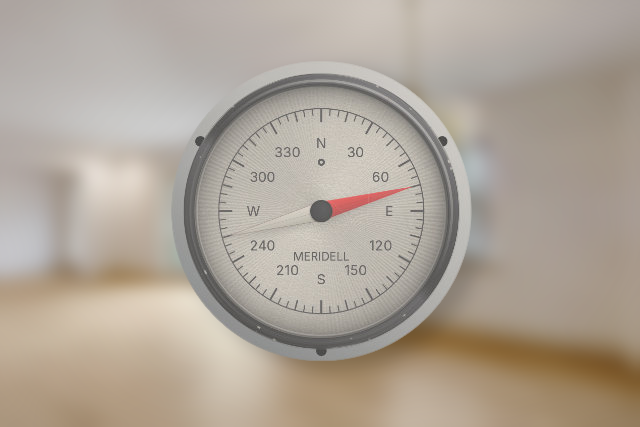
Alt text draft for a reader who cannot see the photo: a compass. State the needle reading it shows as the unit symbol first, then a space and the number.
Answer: ° 75
